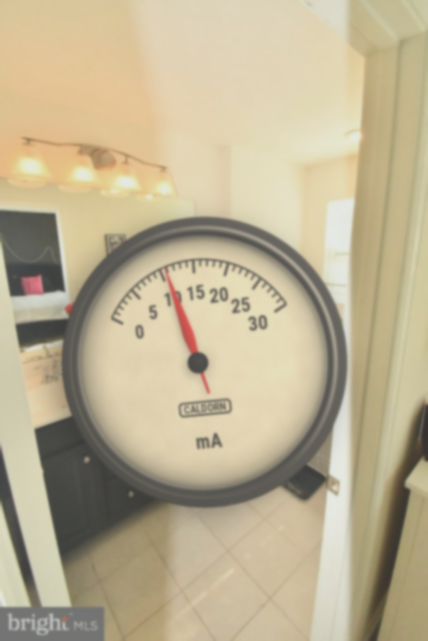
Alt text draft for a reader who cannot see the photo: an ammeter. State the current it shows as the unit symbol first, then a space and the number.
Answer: mA 11
